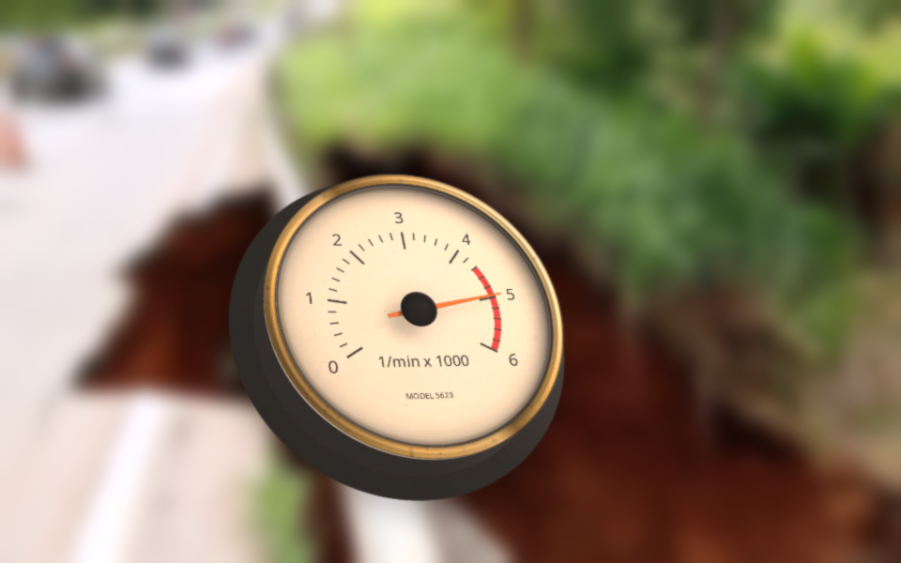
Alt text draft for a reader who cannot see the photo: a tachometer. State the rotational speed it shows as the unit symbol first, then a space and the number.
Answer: rpm 5000
